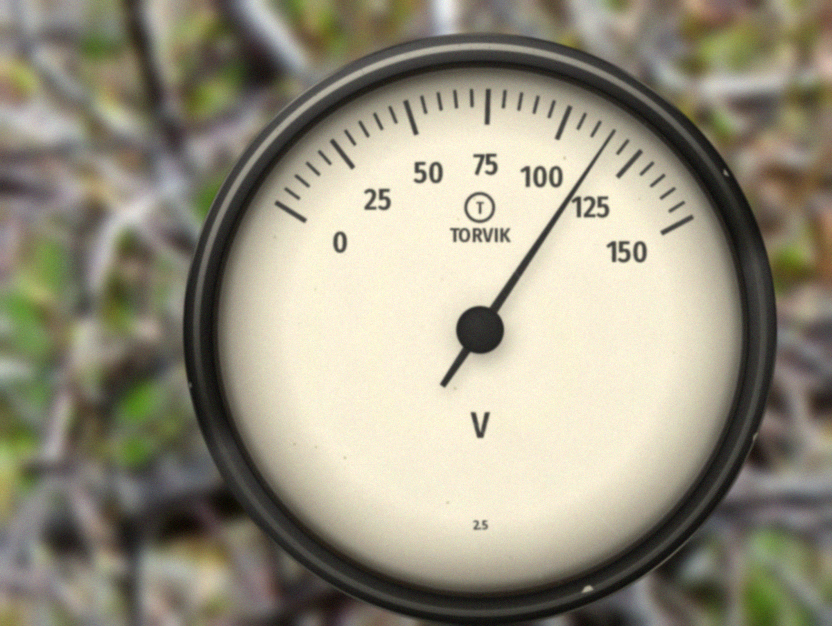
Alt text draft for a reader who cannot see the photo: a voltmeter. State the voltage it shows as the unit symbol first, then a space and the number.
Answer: V 115
